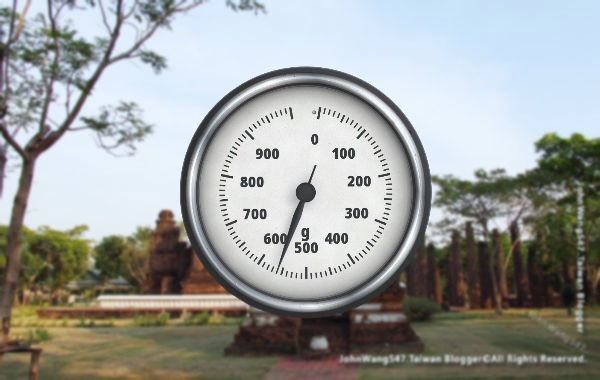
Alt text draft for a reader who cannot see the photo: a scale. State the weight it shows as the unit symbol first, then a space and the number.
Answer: g 560
